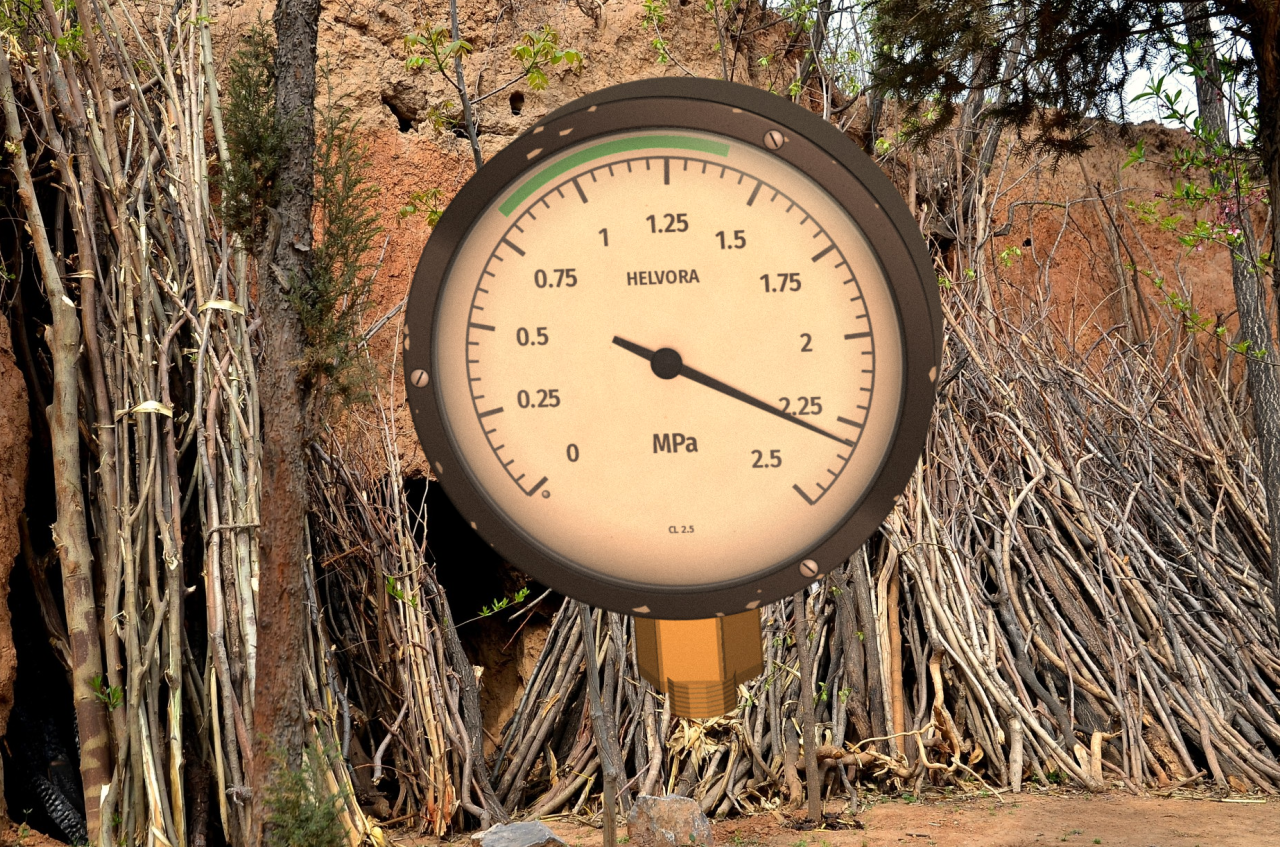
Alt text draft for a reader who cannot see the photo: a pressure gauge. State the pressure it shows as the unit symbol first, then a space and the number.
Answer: MPa 2.3
